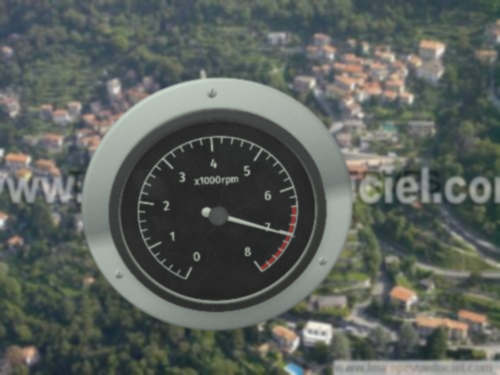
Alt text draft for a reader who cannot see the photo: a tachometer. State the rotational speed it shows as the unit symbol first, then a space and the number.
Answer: rpm 7000
